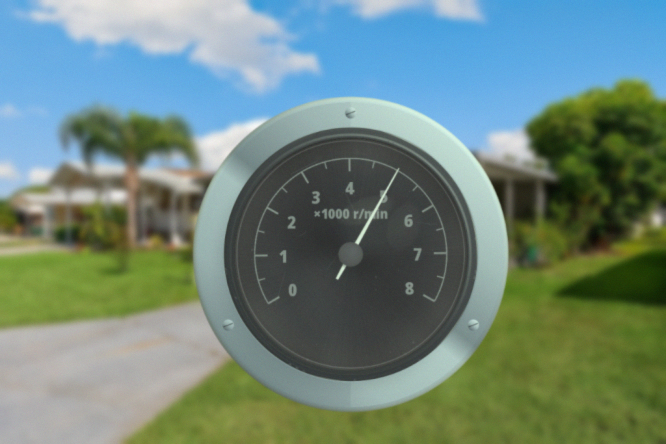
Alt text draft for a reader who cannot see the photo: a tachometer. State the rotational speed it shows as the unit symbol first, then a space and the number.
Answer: rpm 5000
